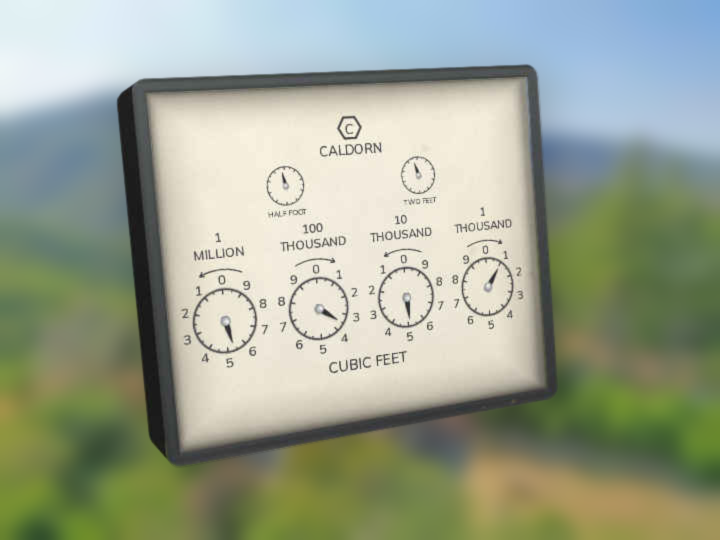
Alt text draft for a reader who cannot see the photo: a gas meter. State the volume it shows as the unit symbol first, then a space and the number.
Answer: ft³ 535100
